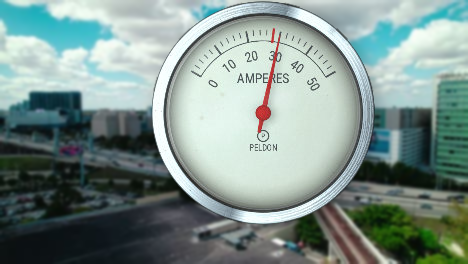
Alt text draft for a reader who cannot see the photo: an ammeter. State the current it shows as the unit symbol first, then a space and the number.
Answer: A 30
